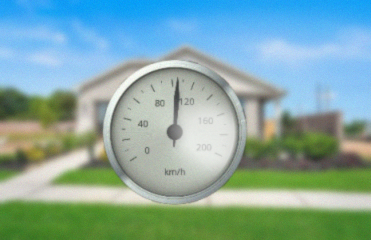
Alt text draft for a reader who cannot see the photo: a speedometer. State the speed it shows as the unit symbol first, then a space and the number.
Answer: km/h 105
